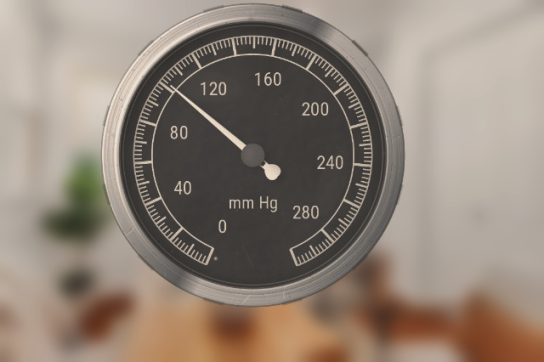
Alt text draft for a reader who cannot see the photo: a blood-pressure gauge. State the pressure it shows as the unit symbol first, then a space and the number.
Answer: mmHg 102
